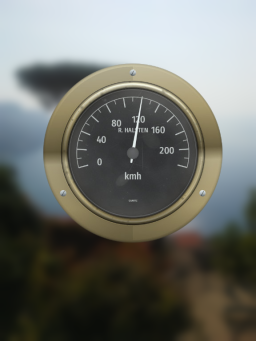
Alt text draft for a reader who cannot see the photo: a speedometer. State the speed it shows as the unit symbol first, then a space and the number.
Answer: km/h 120
